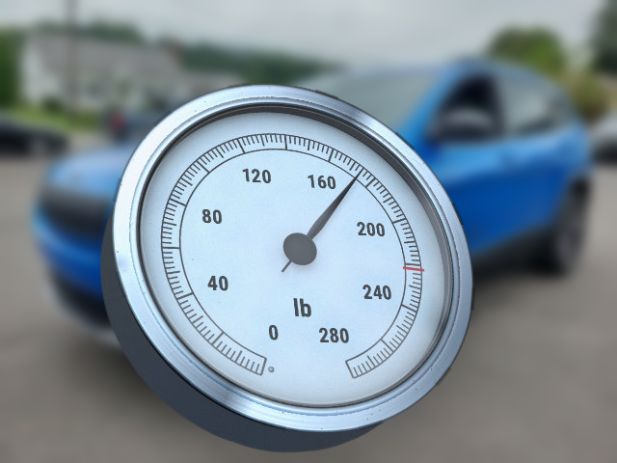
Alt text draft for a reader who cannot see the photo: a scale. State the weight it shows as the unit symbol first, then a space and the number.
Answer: lb 174
